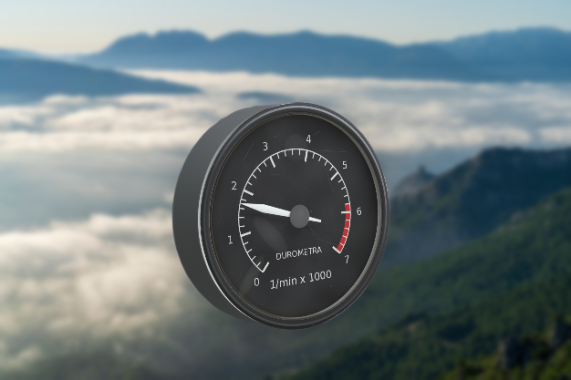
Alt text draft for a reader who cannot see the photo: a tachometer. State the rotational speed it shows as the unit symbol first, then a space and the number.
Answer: rpm 1700
